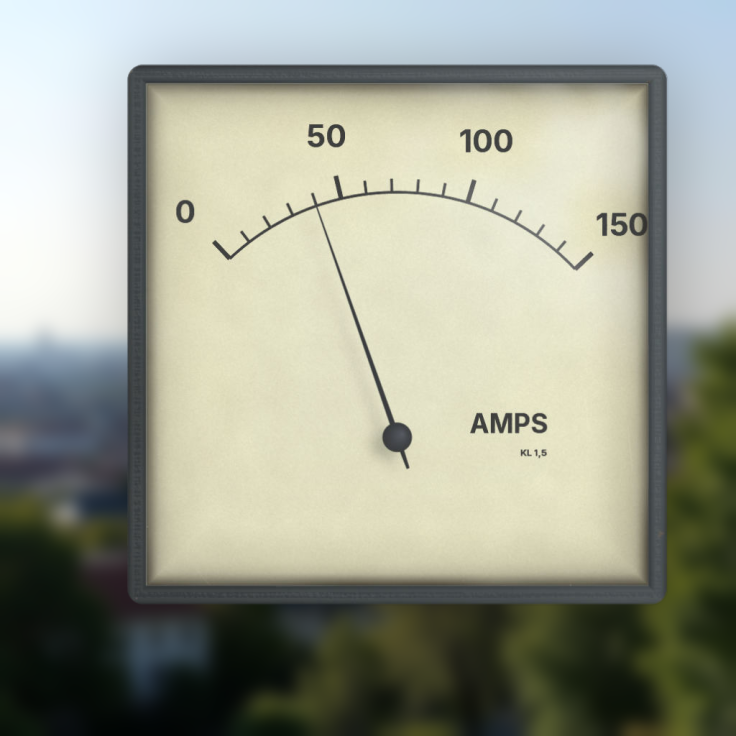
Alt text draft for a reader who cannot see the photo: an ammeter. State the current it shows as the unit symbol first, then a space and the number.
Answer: A 40
